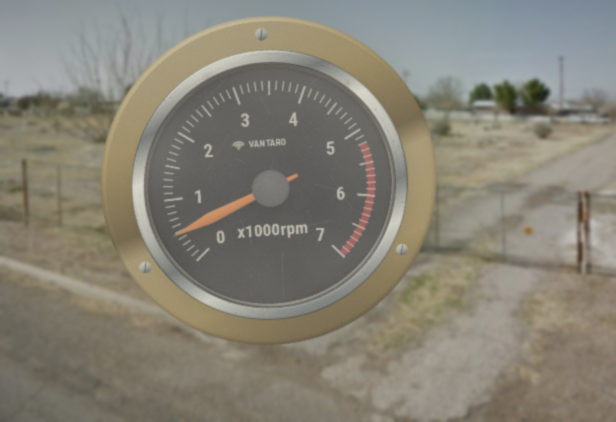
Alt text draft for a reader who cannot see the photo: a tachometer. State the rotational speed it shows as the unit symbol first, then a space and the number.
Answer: rpm 500
